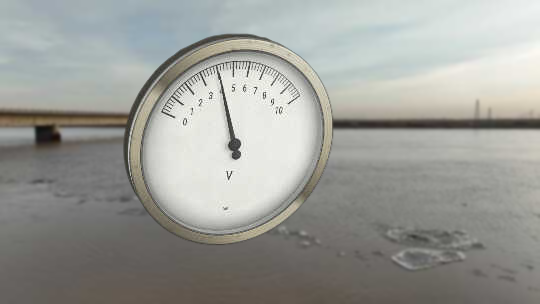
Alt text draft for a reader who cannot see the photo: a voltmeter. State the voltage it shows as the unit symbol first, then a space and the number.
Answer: V 4
